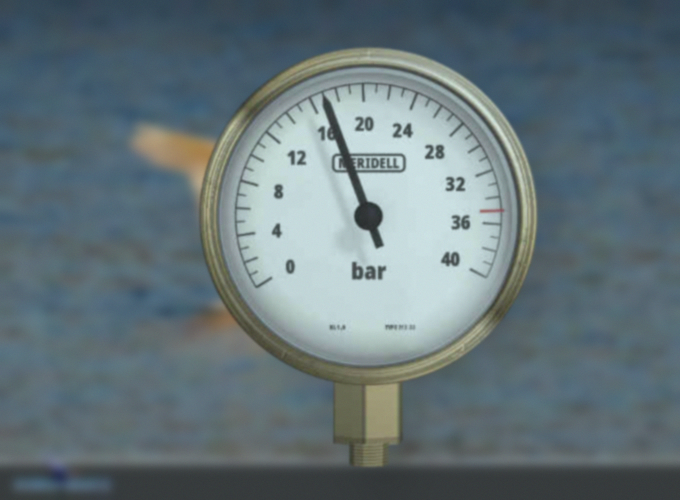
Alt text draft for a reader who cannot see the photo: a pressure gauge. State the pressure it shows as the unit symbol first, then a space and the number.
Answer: bar 17
